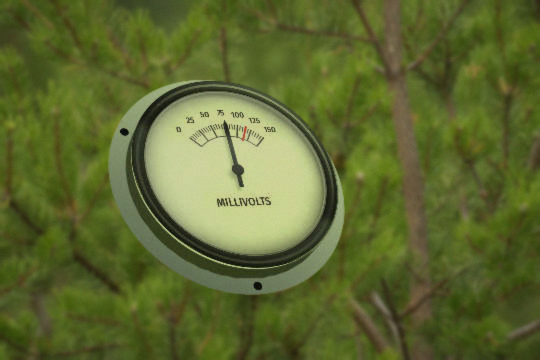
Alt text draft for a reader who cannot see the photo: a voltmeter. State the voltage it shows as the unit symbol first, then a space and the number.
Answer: mV 75
